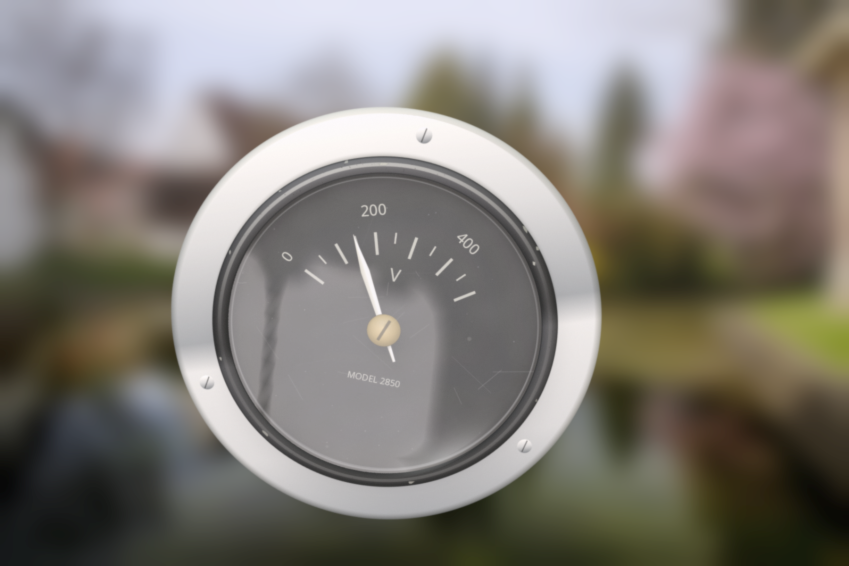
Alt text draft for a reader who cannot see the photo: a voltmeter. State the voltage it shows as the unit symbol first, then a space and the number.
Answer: V 150
